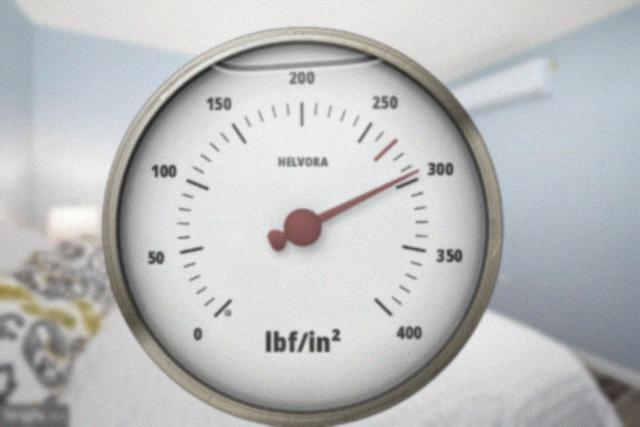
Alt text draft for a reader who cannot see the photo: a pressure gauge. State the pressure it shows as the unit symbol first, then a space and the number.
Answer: psi 295
